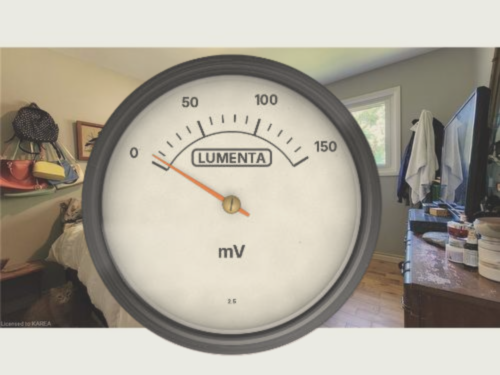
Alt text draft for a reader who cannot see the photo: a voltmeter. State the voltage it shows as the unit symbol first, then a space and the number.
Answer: mV 5
